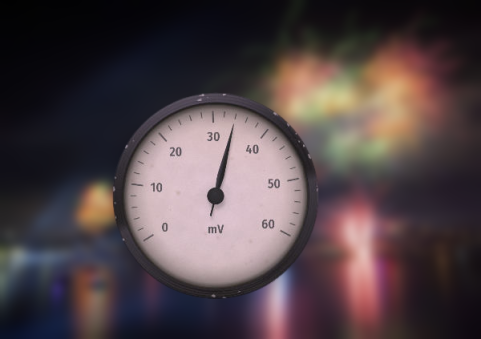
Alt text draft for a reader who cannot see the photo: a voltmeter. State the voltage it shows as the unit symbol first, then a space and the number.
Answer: mV 34
